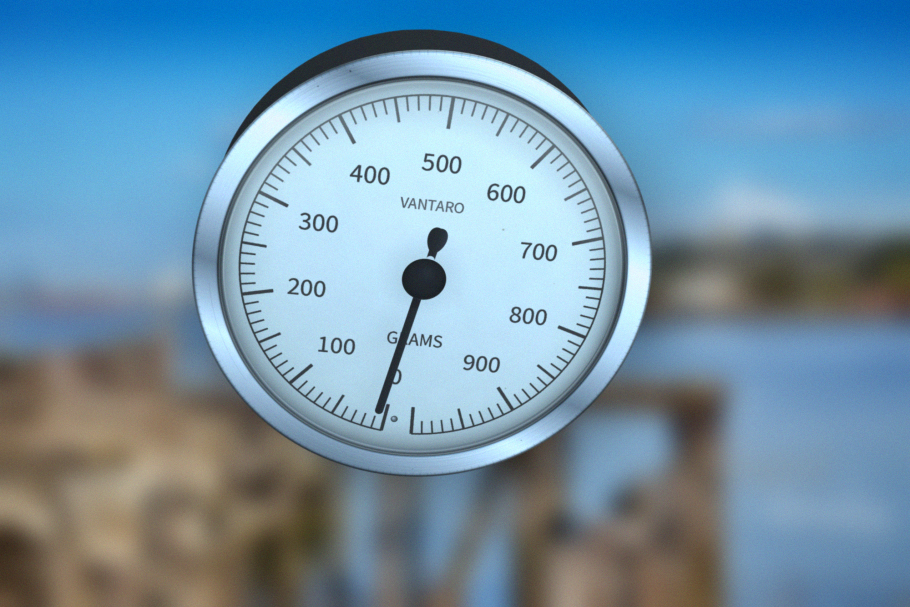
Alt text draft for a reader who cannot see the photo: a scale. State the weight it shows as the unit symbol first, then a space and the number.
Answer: g 10
